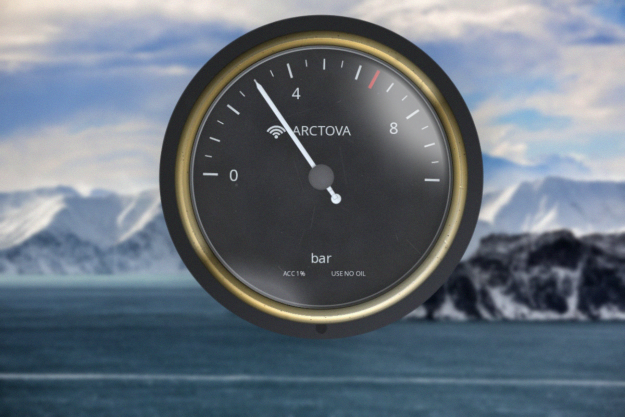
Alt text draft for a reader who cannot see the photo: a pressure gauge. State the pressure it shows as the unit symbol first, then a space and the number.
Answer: bar 3
